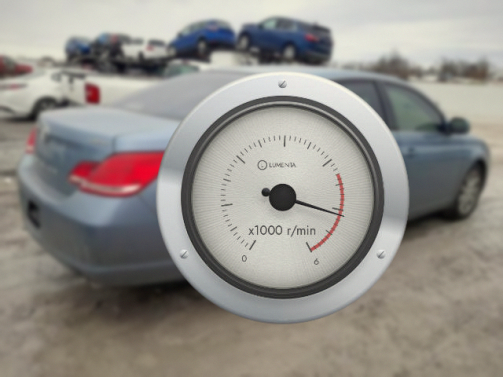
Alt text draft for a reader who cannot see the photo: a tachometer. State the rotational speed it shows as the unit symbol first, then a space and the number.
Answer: rpm 5100
